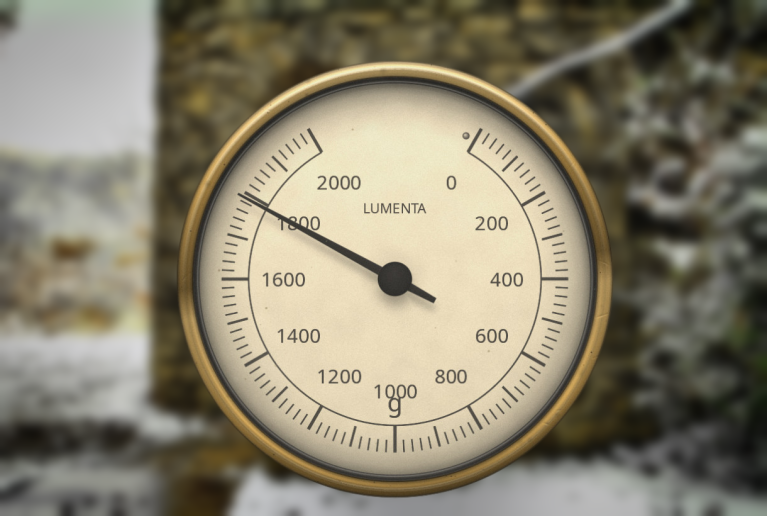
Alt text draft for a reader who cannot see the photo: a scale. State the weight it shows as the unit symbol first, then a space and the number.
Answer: g 1790
